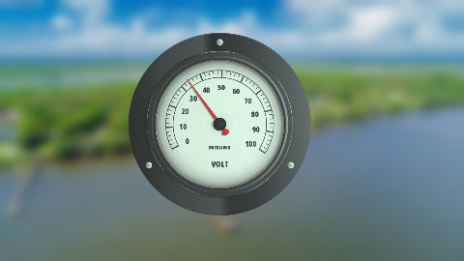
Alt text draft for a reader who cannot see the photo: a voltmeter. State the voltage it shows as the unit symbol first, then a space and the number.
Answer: V 34
